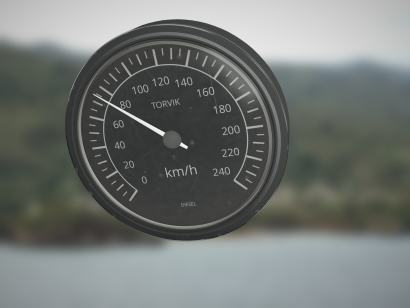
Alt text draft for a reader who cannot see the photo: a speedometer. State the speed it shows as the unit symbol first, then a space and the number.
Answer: km/h 75
